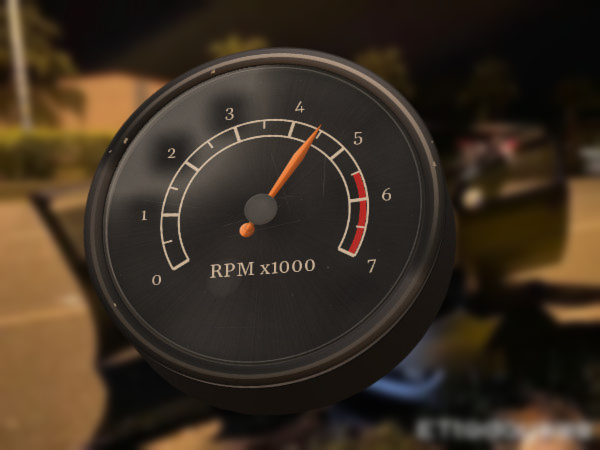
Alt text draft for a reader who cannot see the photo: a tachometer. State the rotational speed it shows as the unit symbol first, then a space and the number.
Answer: rpm 4500
